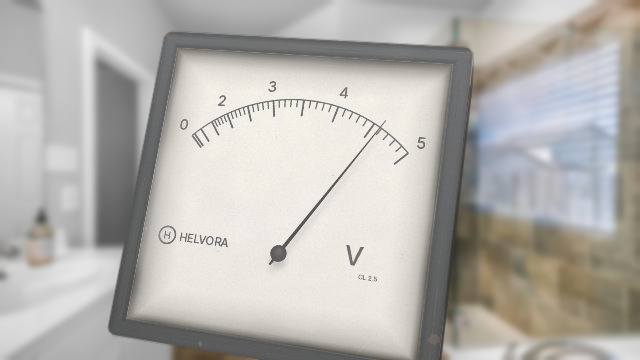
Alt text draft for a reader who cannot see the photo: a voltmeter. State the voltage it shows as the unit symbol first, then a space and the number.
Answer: V 4.6
